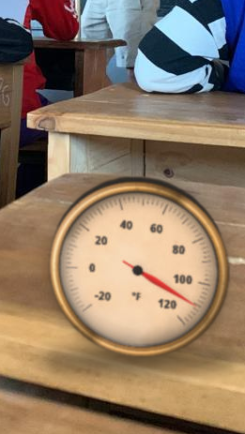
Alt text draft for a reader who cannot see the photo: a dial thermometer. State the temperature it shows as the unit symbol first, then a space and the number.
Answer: °F 110
